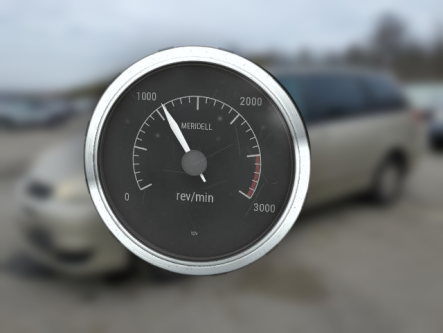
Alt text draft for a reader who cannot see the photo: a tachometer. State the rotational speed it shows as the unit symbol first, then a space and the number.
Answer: rpm 1100
